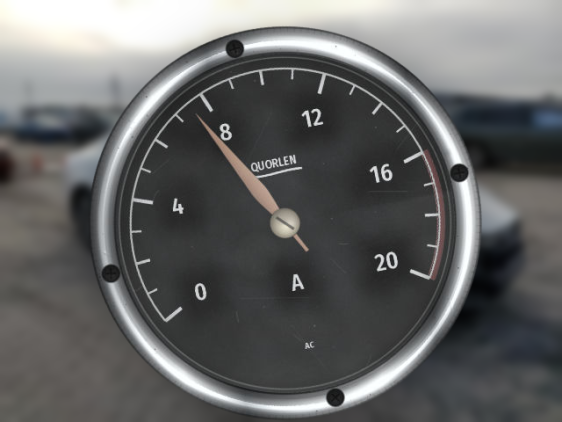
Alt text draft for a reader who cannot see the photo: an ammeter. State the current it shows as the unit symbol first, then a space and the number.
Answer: A 7.5
